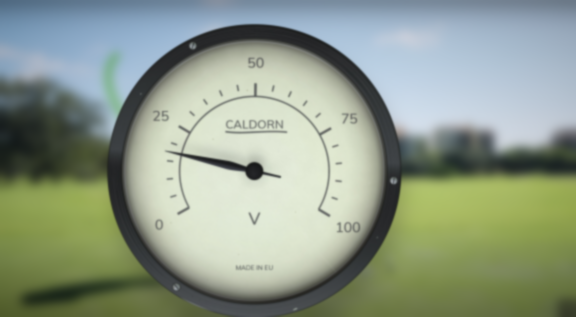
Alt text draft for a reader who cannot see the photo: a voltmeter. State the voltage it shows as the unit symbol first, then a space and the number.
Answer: V 17.5
